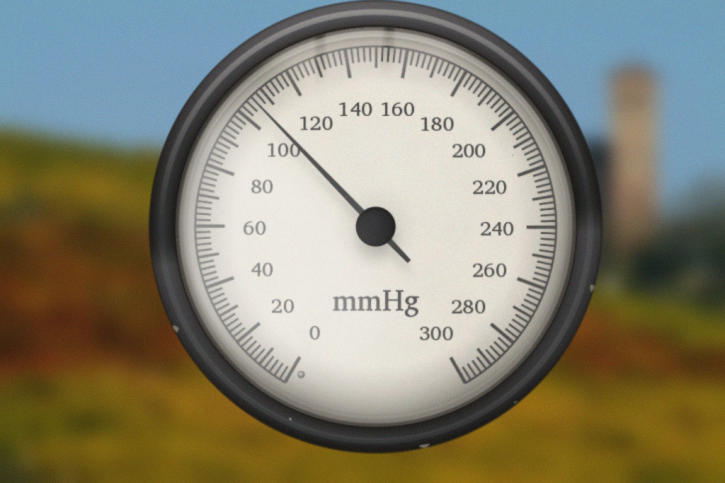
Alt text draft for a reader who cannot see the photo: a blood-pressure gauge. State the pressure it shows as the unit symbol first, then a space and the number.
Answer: mmHg 106
